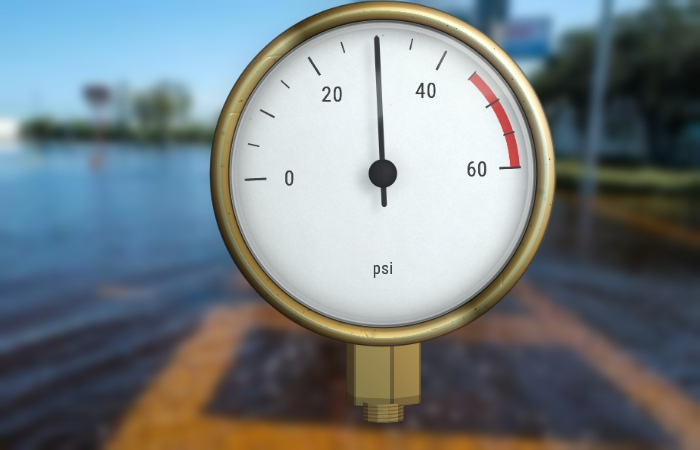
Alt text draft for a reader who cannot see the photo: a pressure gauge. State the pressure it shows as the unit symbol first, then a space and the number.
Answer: psi 30
